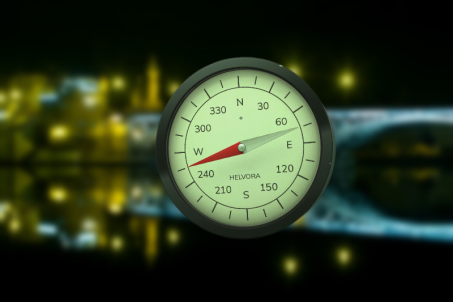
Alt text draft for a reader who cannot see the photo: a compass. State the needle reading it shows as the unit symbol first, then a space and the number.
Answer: ° 255
